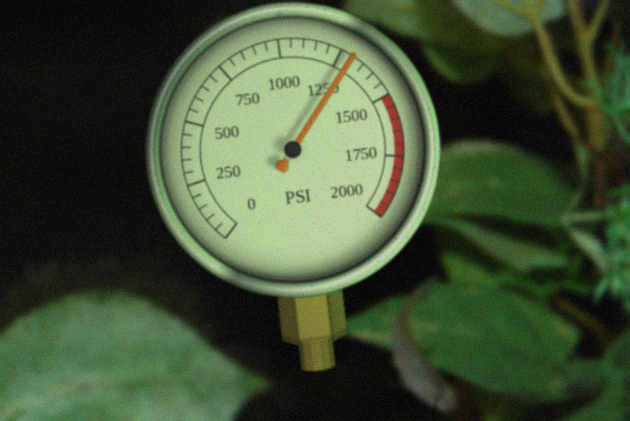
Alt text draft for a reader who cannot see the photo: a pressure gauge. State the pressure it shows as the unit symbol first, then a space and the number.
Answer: psi 1300
